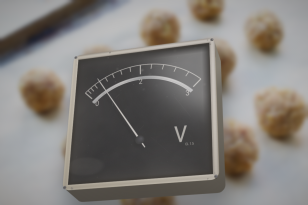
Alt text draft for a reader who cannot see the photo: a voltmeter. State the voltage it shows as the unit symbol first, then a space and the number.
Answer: V 1
